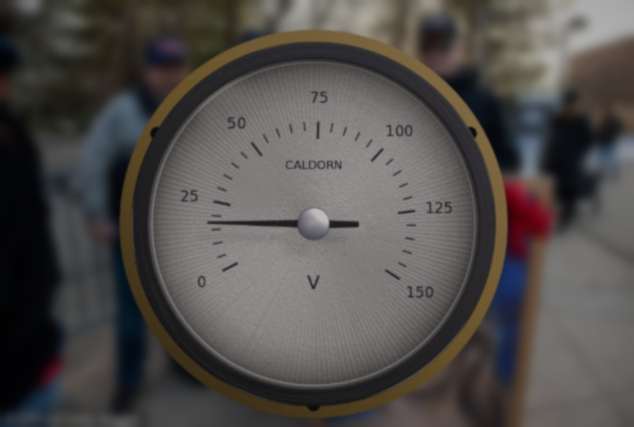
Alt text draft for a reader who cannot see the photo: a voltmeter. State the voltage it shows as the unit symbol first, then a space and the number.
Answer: V 17.5
